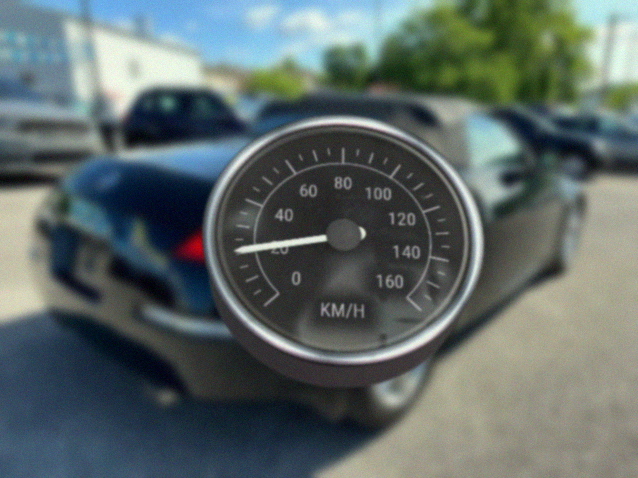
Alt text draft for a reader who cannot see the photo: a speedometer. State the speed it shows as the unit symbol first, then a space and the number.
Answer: km/h 20
